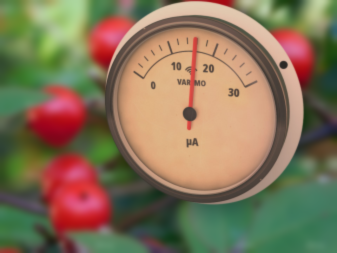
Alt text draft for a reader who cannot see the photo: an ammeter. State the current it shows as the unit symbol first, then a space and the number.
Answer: µA 16
